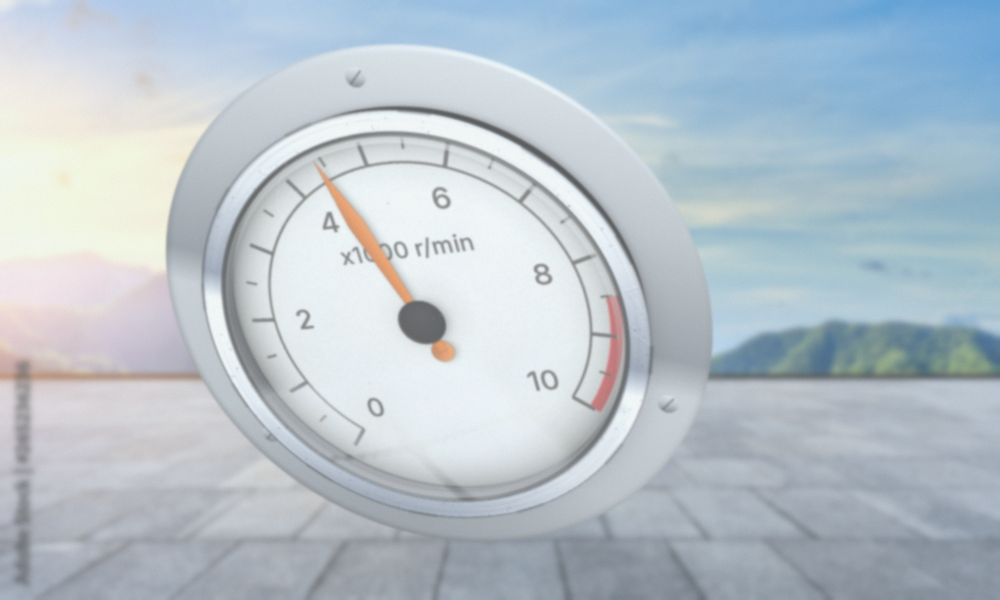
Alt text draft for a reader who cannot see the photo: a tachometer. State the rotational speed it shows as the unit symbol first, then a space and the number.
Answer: rpm 4500
